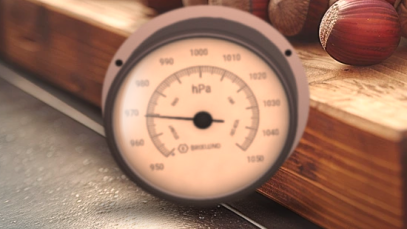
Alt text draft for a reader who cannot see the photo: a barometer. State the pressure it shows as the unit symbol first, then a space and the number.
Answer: hPa 970
